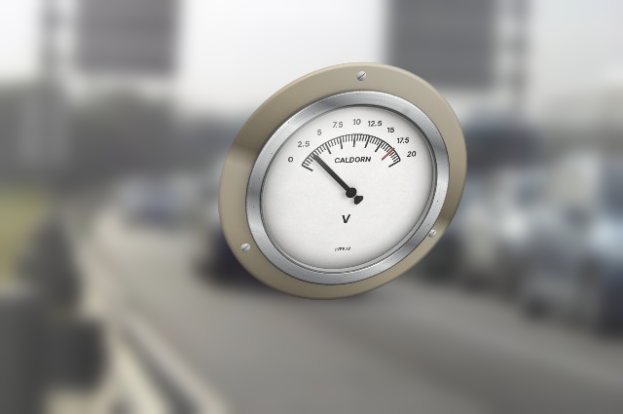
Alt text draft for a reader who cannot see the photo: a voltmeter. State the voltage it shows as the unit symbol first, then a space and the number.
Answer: V 2.5
